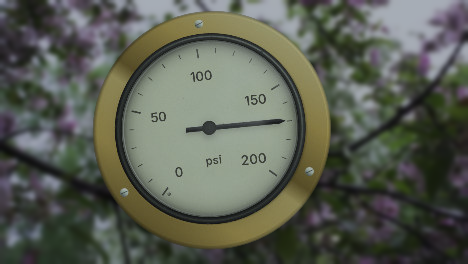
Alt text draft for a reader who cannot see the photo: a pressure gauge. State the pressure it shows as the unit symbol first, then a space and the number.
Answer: psi 170
